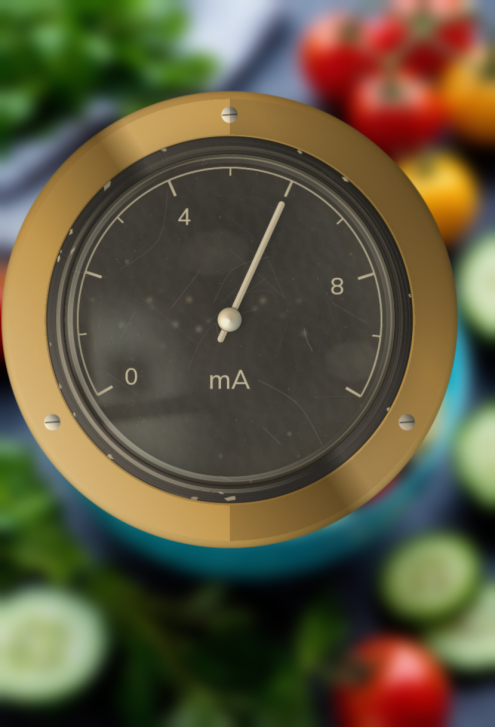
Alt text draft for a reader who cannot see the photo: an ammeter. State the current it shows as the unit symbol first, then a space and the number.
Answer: mA 6
